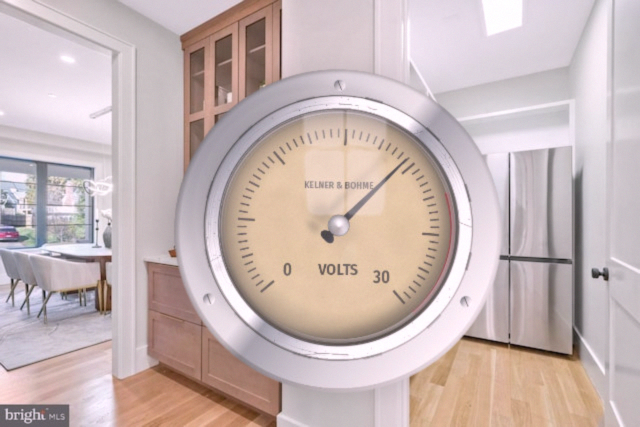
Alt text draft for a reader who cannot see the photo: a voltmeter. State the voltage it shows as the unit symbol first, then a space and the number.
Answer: V 19.5
